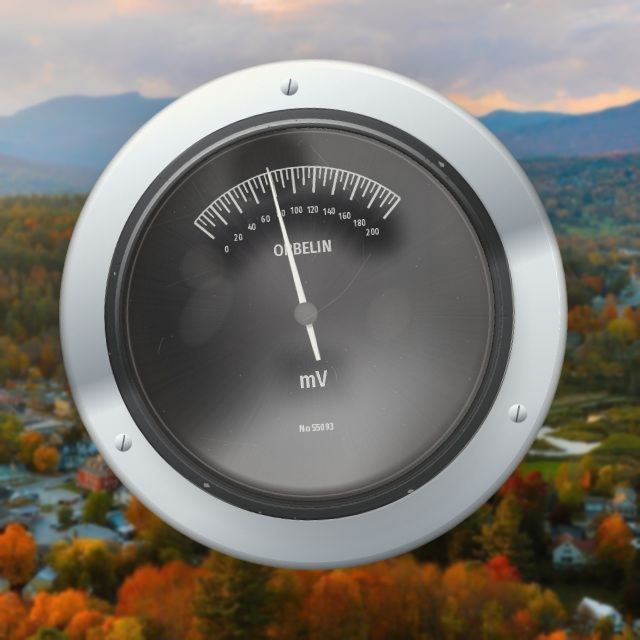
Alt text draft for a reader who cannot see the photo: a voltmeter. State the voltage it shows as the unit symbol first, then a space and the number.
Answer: mV 80
